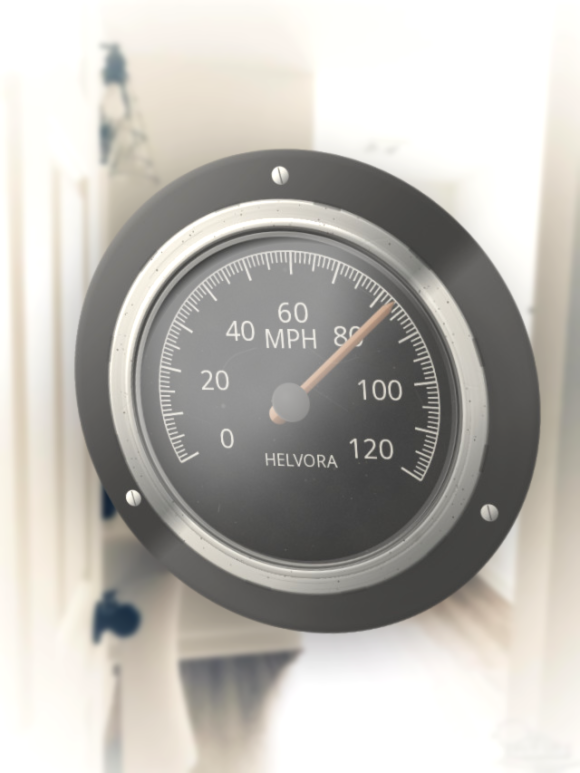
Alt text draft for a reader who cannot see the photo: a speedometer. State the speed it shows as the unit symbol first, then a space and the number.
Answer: mph 83
